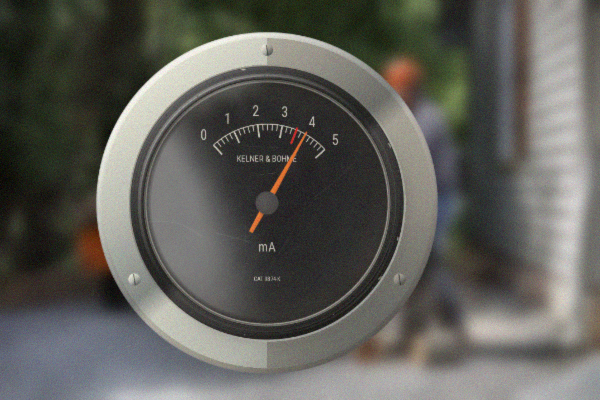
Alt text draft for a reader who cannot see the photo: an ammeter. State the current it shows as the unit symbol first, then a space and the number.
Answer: mA 4
